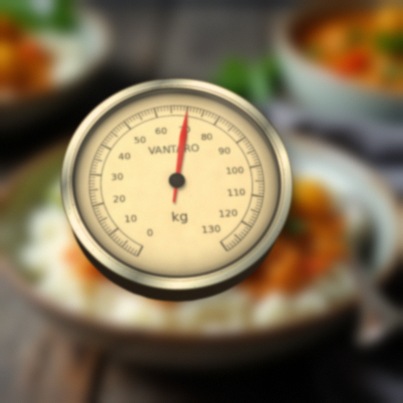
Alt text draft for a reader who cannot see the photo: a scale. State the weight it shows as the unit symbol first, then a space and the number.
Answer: kg 70
